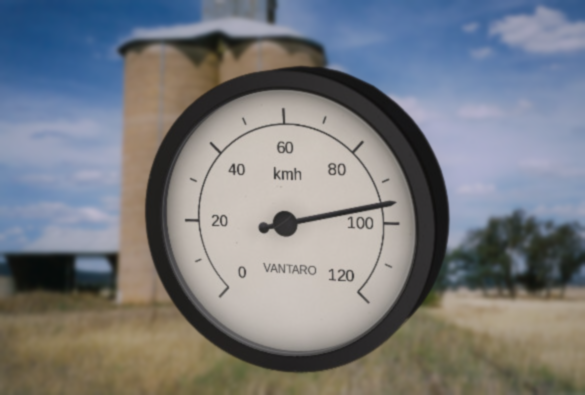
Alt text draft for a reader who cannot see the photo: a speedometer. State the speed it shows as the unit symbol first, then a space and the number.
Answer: km/h 95
